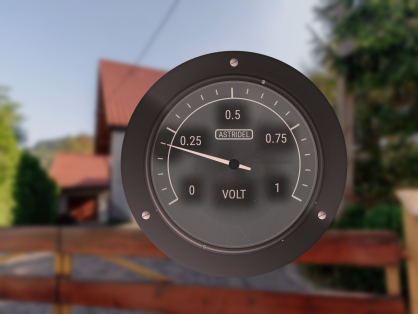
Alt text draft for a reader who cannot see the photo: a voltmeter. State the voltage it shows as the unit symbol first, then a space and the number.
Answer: V 0.2
